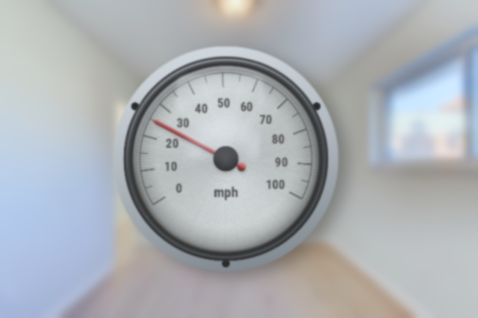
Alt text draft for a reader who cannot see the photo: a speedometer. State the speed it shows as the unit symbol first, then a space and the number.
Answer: mph 25
